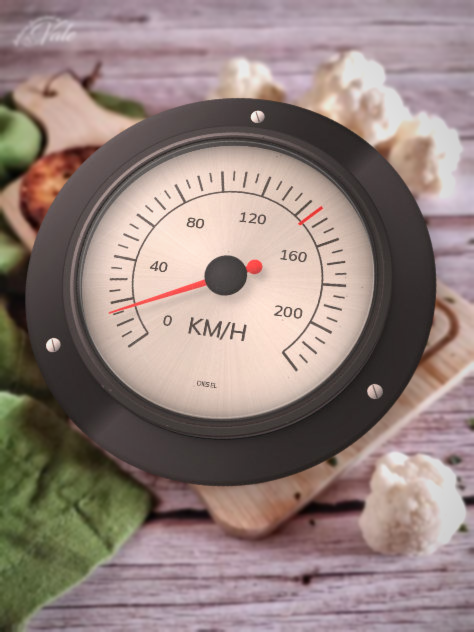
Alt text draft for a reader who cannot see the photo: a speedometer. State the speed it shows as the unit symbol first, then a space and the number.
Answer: km/h 15
